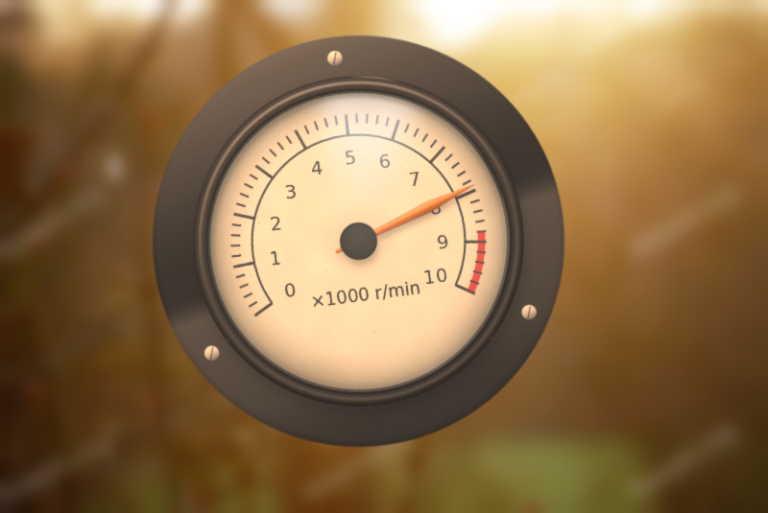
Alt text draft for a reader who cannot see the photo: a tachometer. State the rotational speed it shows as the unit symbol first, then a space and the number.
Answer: rpm 7900
